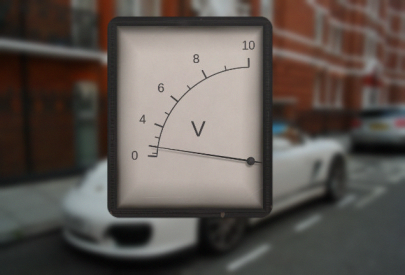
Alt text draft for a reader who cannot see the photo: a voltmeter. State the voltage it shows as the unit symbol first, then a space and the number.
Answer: V 2
